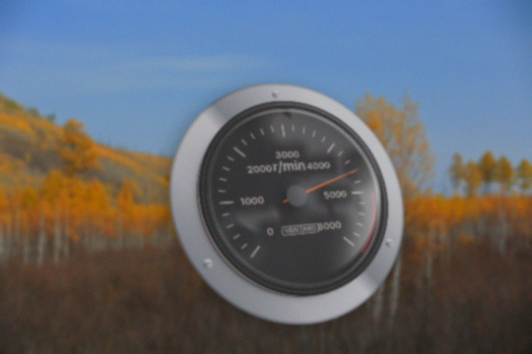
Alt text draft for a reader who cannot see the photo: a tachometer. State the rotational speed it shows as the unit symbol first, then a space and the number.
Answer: rpm 4600
